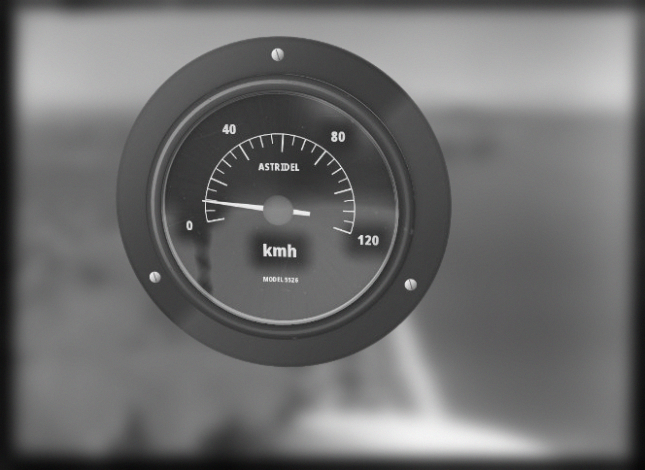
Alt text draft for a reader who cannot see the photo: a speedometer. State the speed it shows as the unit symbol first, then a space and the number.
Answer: km/h 10
